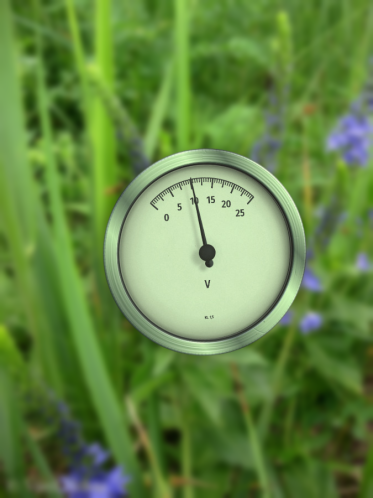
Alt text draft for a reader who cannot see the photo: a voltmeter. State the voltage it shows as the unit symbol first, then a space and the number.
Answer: V 10
